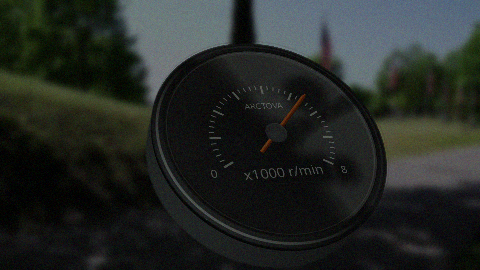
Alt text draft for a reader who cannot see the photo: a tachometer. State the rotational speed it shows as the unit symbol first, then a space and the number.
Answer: rpm 5400
